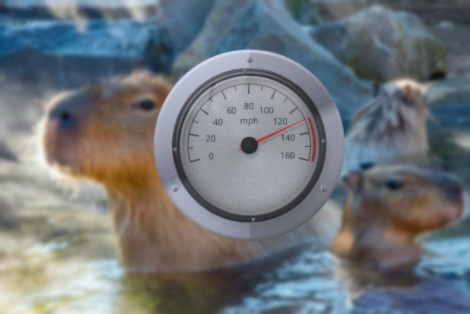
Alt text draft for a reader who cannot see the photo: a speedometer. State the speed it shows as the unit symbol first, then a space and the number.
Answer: mph 130
